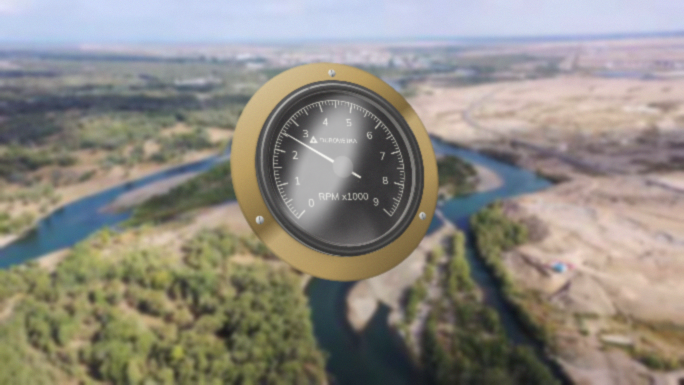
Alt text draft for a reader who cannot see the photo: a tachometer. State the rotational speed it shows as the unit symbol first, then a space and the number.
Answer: rpm 2500
